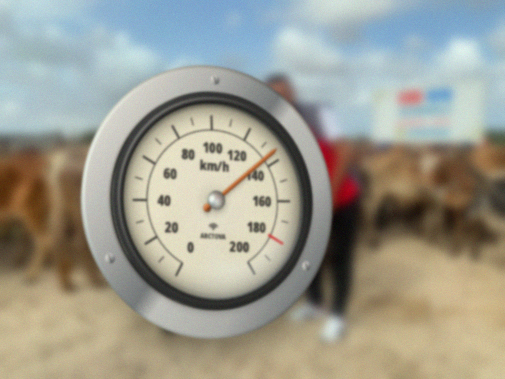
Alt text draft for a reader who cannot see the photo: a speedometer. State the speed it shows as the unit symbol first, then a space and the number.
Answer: km/h 135
